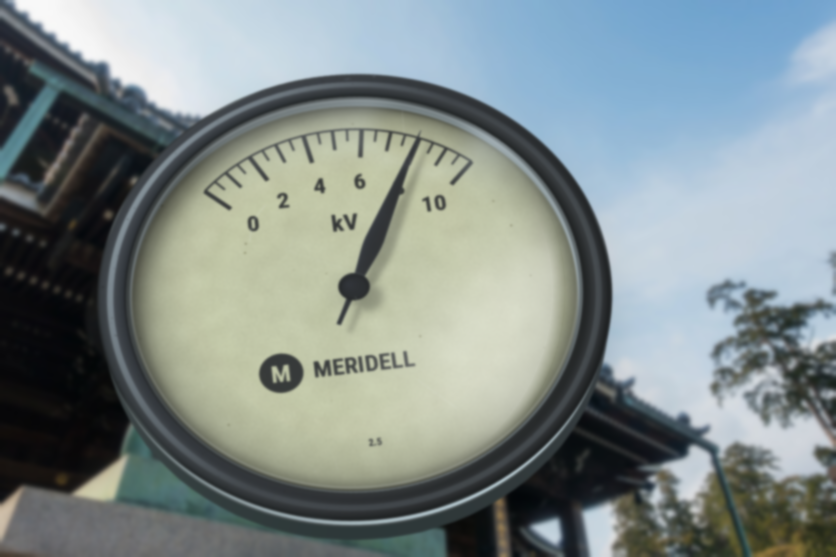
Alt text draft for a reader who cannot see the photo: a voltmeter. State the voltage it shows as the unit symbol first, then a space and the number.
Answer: kV 8
